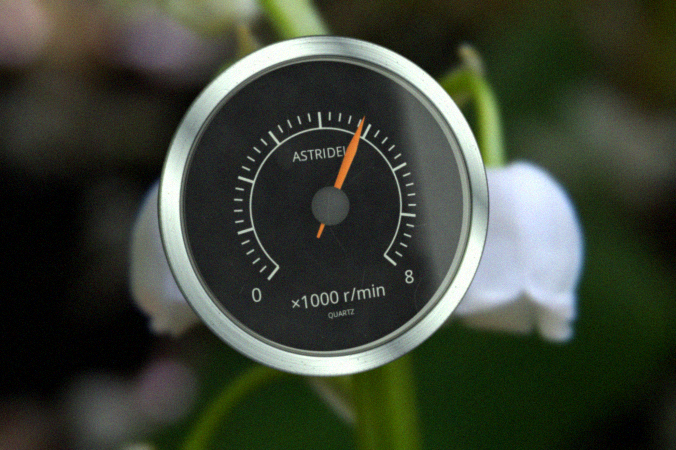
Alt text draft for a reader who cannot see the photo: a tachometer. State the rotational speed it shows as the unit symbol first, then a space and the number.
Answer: rpm 4800
